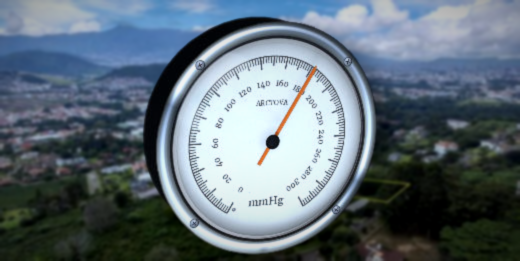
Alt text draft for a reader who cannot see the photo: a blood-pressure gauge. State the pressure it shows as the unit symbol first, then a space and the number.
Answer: mmHg 180
